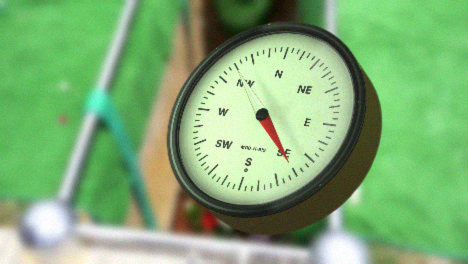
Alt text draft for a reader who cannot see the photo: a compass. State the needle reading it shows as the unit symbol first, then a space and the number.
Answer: ° 135
